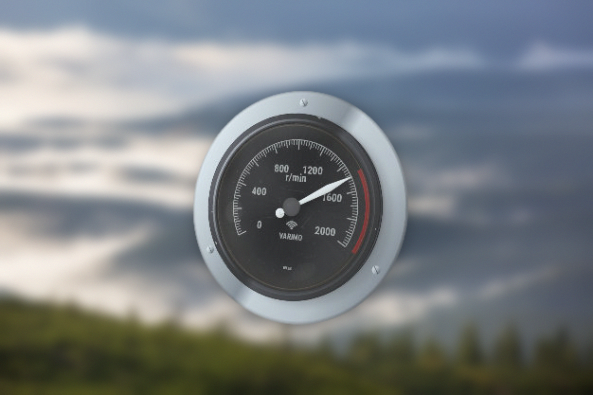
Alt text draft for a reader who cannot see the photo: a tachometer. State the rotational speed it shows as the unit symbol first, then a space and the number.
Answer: rpm 1500
